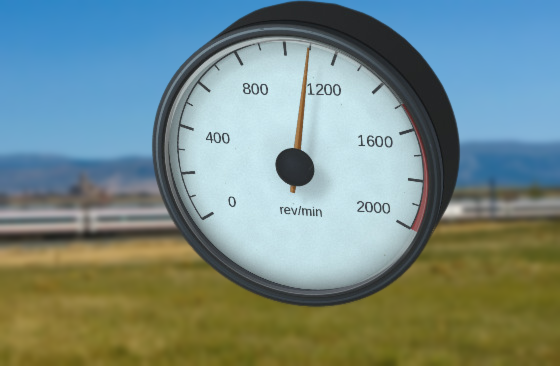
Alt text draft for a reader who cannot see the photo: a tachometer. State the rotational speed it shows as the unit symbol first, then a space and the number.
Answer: rpm 1100
